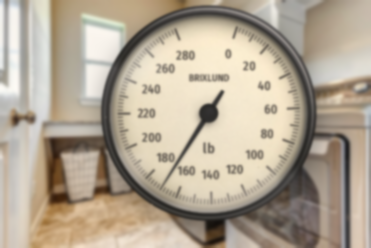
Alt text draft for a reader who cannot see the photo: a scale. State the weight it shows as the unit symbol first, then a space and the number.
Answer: lb 170
